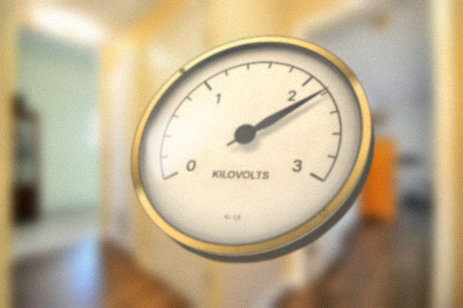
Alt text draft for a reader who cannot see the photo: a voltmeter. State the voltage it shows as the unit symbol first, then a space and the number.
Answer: kV 2.2
